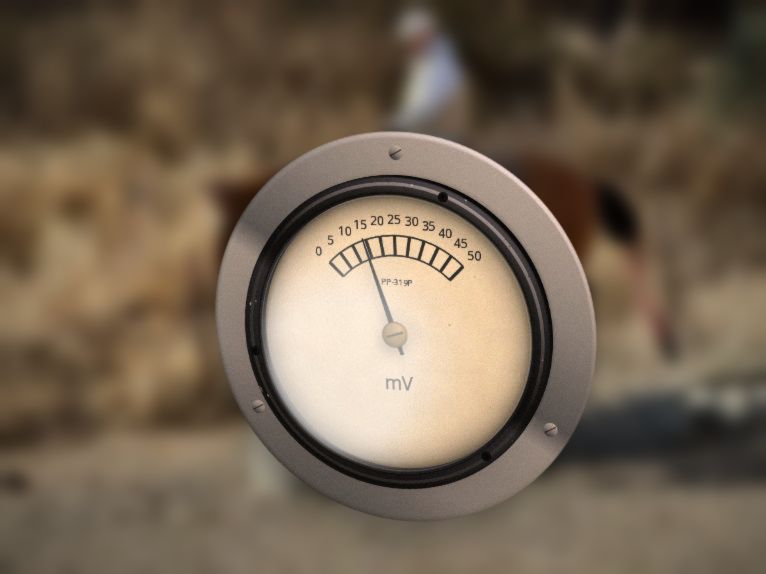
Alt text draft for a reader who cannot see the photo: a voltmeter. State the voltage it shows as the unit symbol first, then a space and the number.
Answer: mV 15
